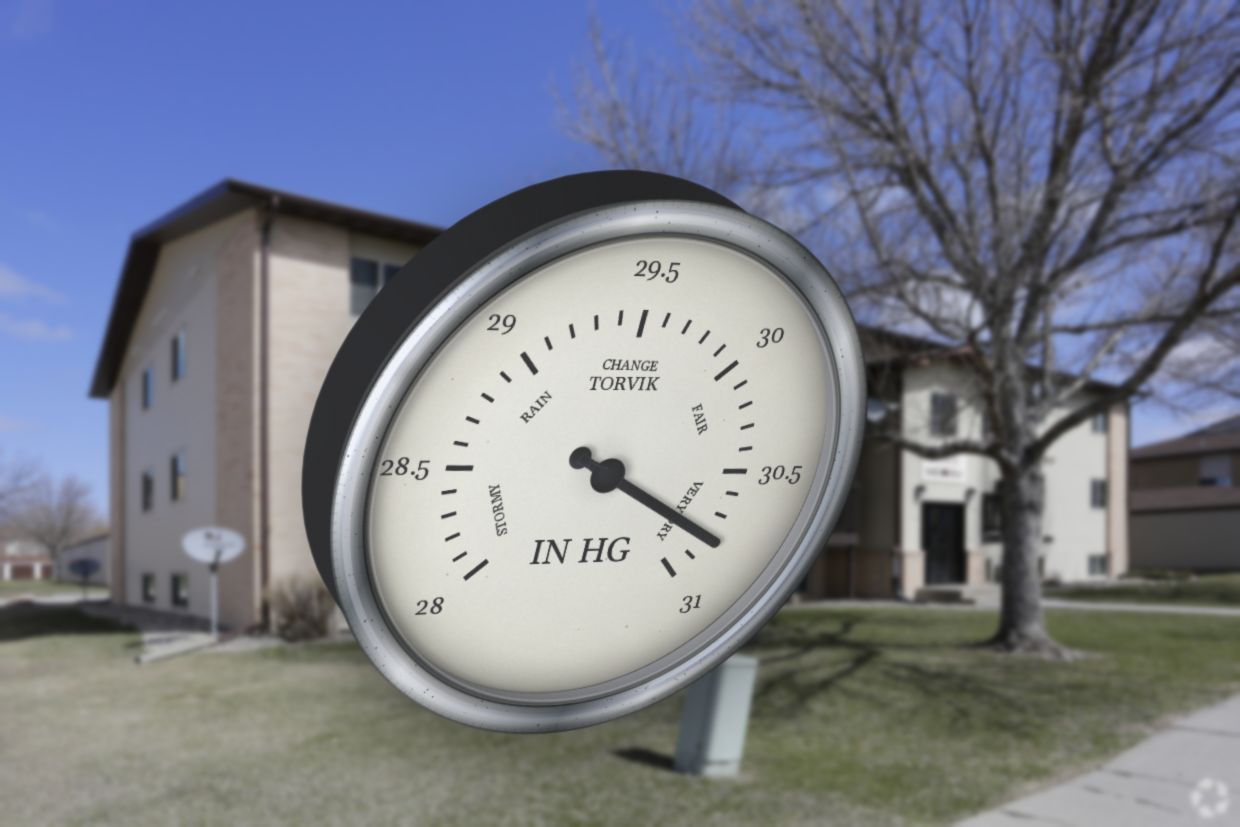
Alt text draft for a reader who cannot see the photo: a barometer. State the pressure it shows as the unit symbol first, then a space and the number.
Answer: inHg 30.8
